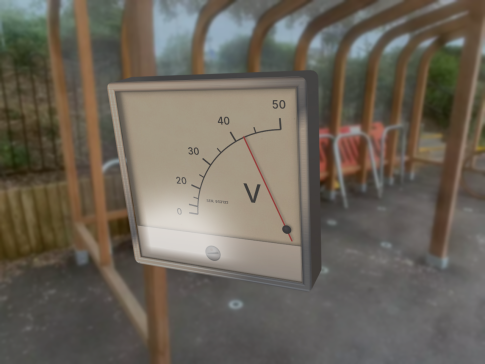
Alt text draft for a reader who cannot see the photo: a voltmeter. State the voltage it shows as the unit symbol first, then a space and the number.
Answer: V 42.5
